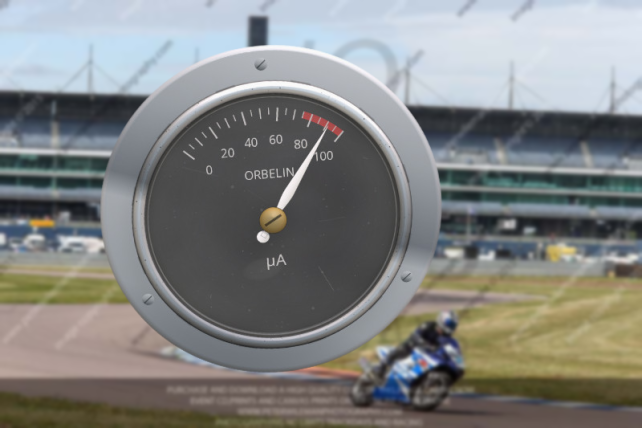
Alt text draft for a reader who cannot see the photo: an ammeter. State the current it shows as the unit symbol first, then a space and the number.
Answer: µA 90
